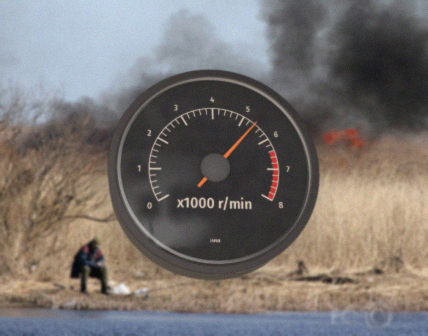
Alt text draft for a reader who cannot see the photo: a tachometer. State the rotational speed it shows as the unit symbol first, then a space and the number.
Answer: rpm 5400
